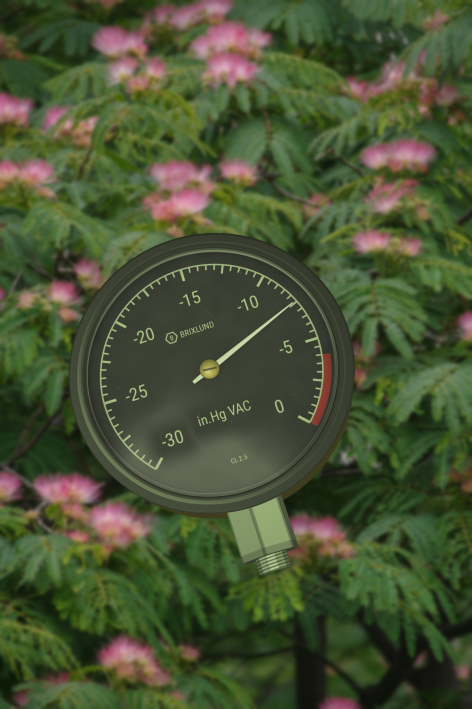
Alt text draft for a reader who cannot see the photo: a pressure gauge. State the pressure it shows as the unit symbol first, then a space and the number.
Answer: inHg -7.5
